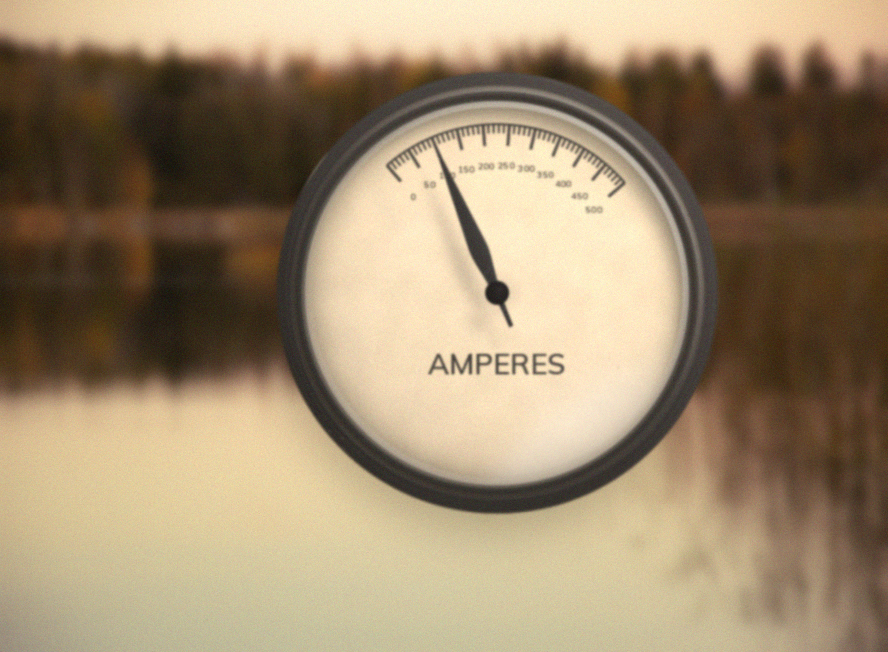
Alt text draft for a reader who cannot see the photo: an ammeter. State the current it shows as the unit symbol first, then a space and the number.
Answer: A 100
